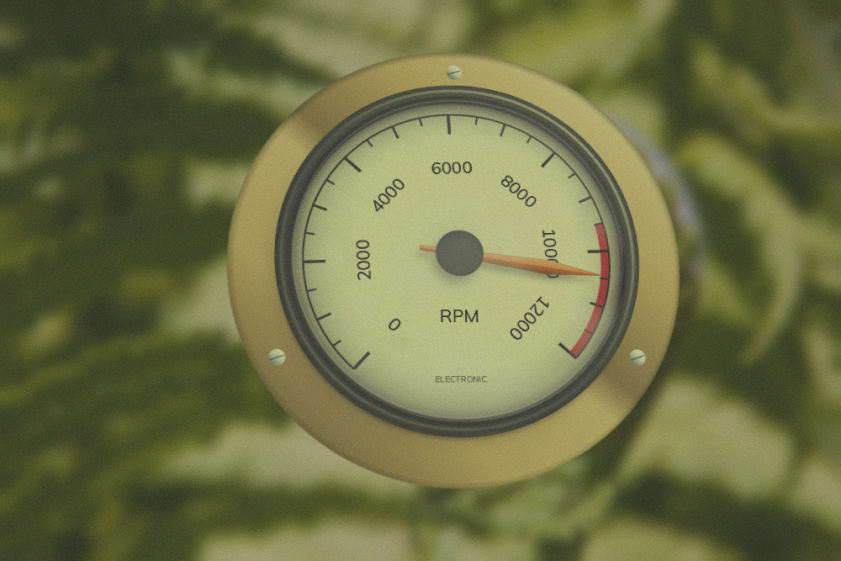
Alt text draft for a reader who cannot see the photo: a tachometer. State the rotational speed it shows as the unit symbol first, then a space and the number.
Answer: rpm 10500
